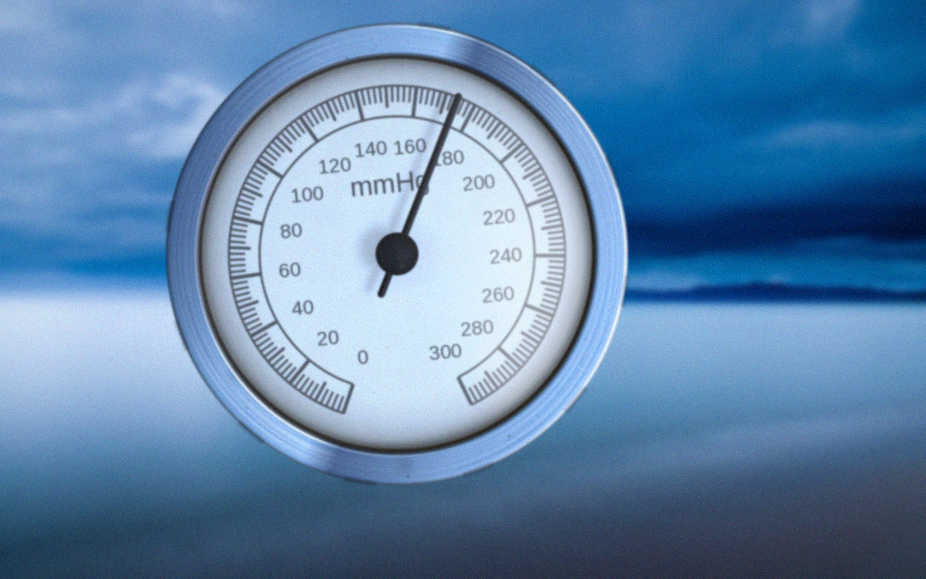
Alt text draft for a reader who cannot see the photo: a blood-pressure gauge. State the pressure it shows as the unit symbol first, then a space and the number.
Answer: mmHg 174
